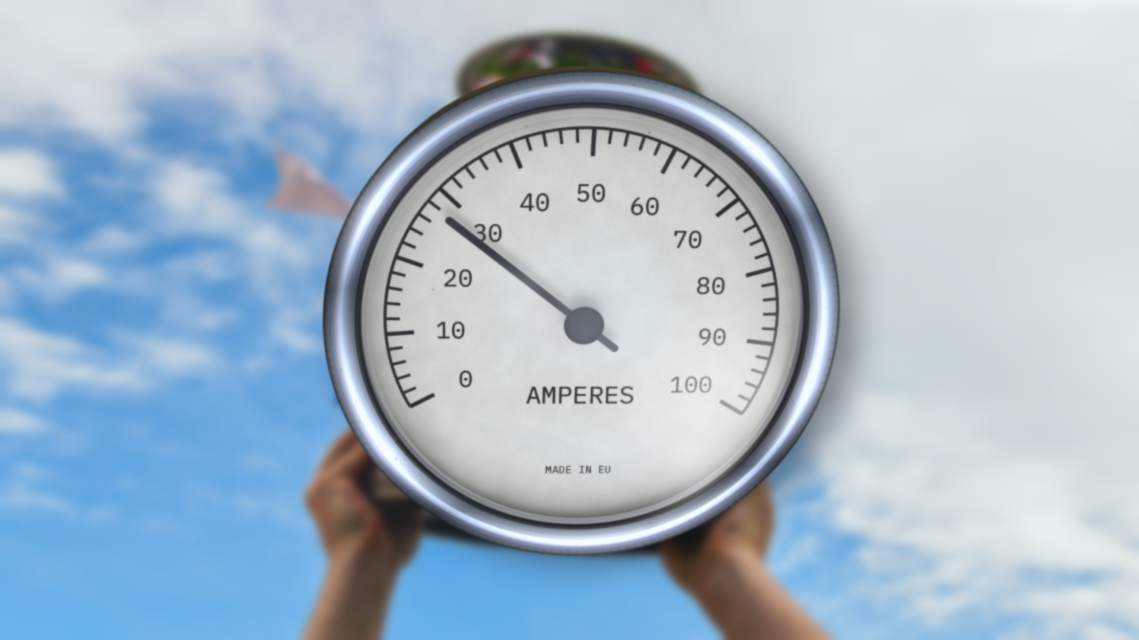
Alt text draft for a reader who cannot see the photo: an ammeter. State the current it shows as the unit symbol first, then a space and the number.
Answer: A 28
